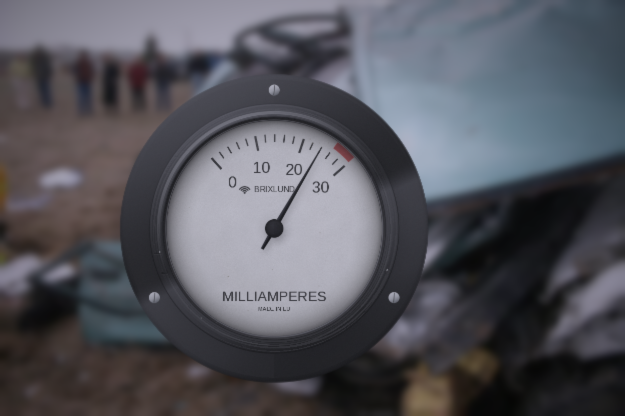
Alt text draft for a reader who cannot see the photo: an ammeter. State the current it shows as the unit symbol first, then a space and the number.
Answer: mA 24
